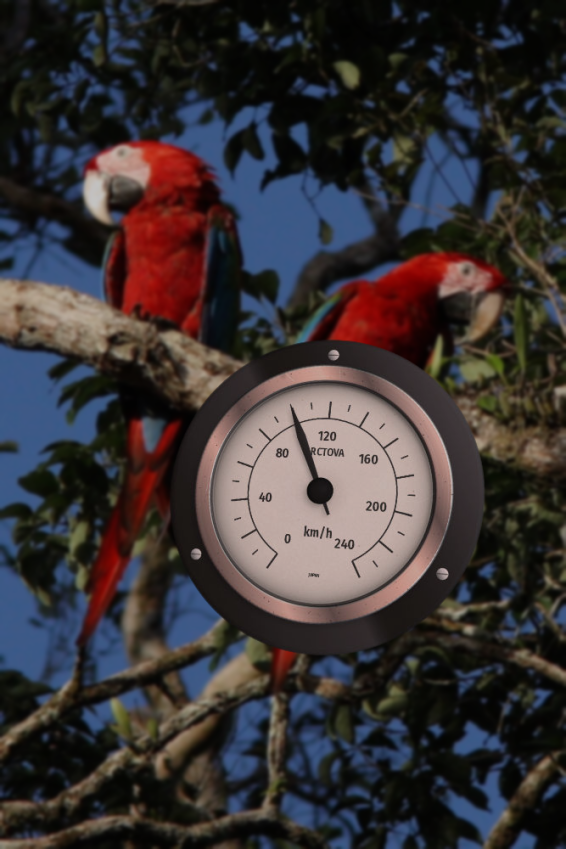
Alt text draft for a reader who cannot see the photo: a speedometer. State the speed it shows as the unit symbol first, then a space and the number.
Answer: km/h 100
